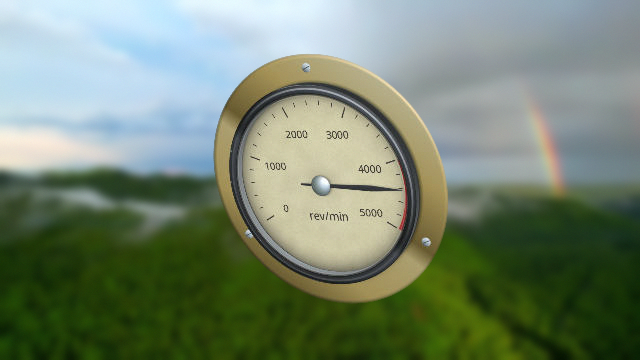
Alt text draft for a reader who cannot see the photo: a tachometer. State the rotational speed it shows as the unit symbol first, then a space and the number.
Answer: rpm 4400
